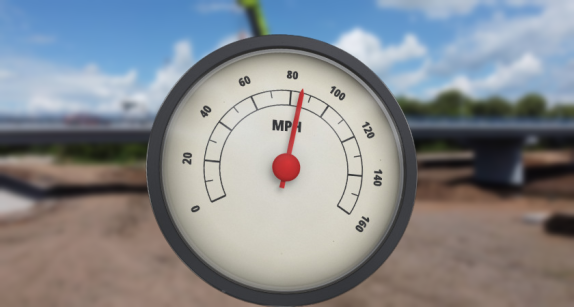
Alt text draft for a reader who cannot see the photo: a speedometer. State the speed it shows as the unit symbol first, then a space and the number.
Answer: mph 85
